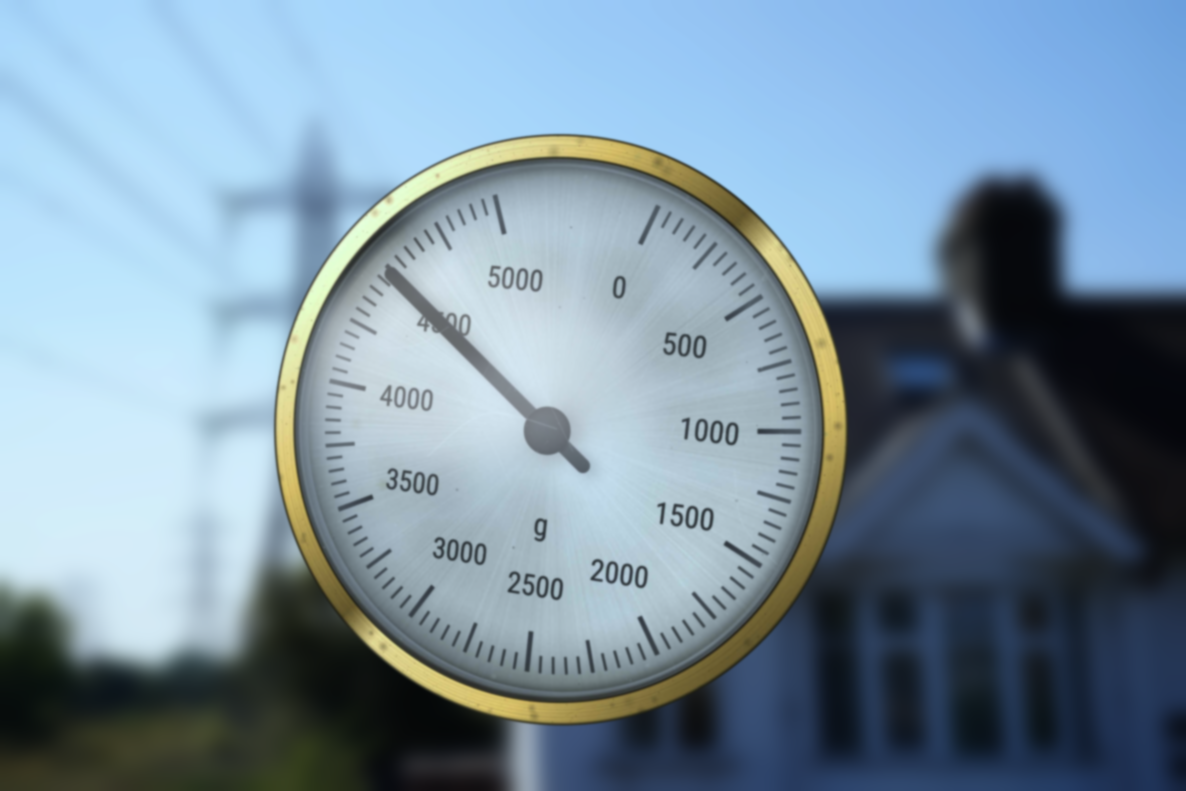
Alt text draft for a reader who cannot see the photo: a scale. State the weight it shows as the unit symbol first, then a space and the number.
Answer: g 4500
